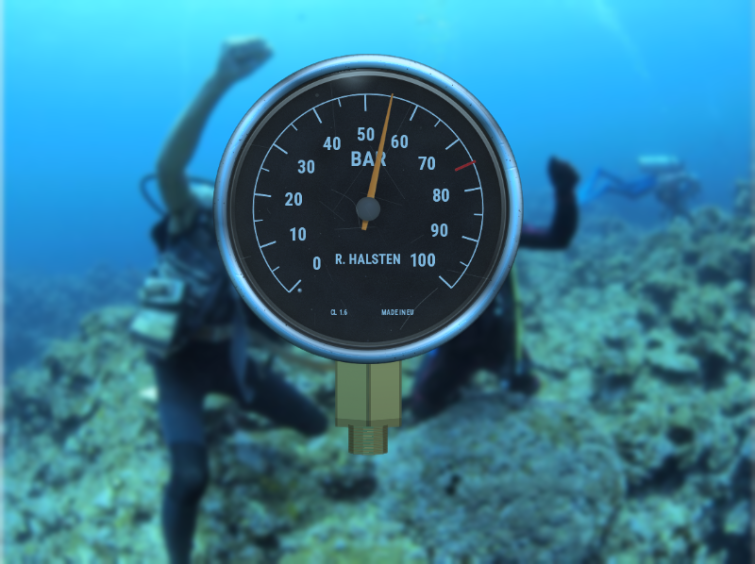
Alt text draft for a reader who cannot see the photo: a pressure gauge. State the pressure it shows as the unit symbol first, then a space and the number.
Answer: bar 55
